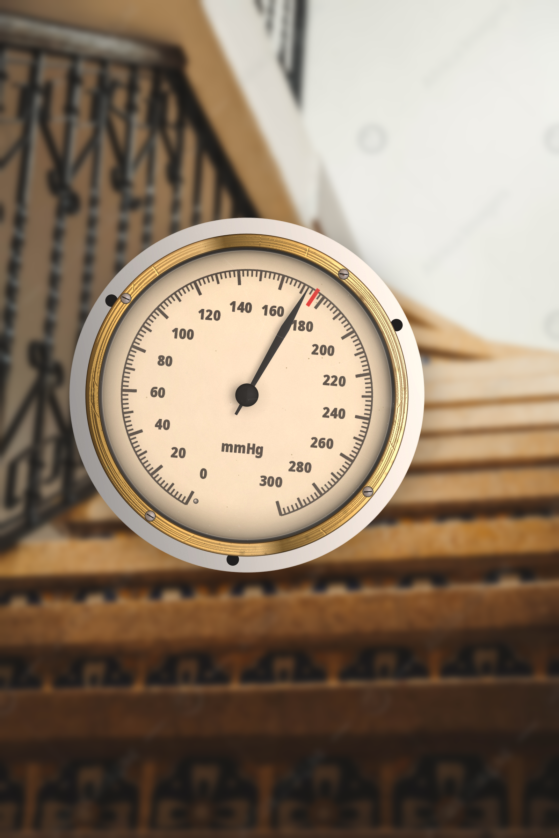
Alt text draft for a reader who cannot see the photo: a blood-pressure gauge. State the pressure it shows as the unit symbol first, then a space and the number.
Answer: mmHg 172
